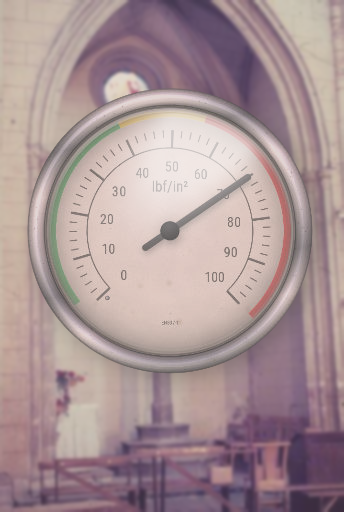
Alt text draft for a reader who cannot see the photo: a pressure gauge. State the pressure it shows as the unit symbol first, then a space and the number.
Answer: psi 70
